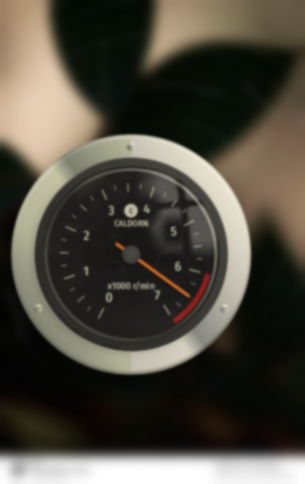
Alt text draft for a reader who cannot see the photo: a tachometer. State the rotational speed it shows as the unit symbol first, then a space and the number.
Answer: rpm 6500
